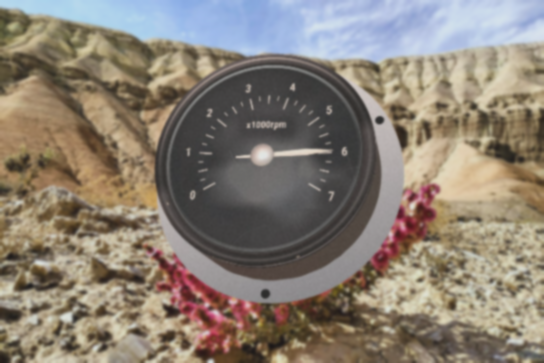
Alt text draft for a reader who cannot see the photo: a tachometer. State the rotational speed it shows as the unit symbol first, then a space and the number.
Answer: rpm 6000
